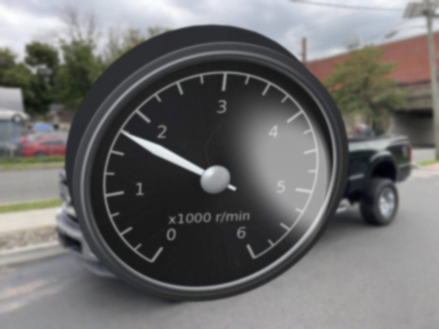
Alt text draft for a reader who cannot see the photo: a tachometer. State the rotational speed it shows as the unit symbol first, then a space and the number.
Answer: rpm 1750
